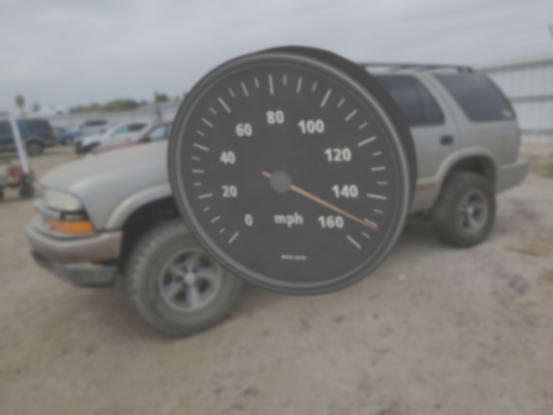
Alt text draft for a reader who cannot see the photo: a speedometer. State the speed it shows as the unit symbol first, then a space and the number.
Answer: mph 150
